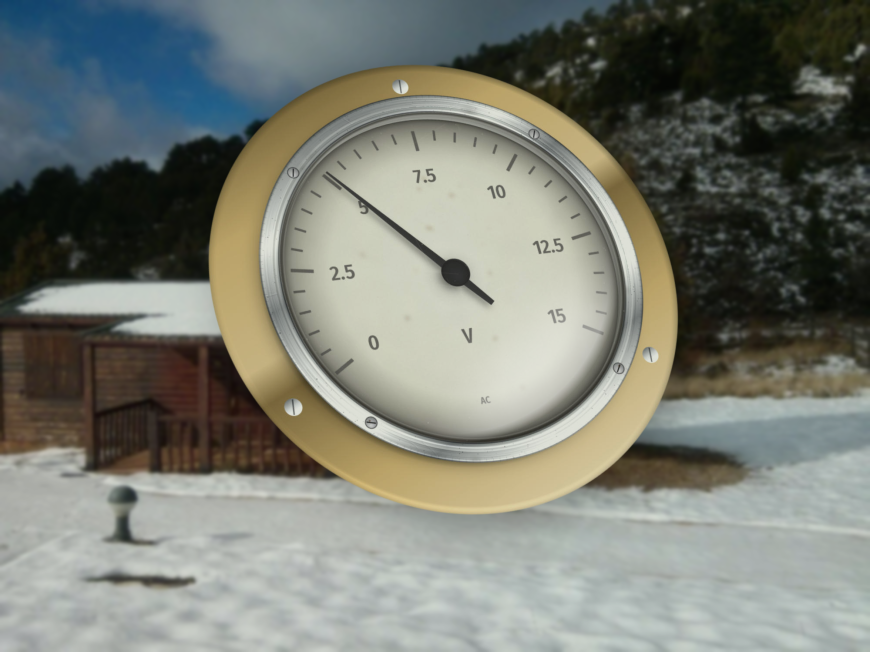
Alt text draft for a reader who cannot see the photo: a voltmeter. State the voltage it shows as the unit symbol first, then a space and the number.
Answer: V 5
